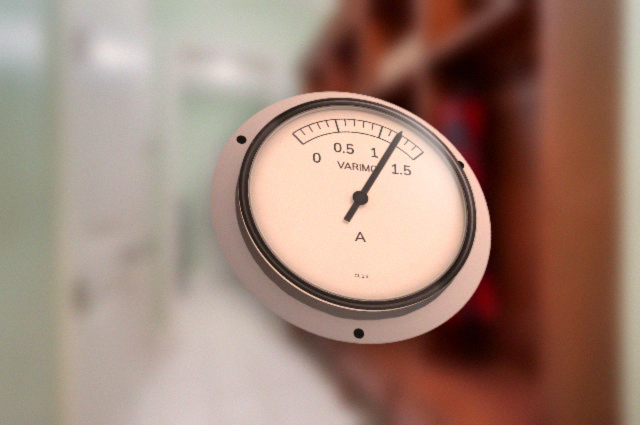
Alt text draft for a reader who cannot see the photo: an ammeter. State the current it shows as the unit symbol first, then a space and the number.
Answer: A 1.2
